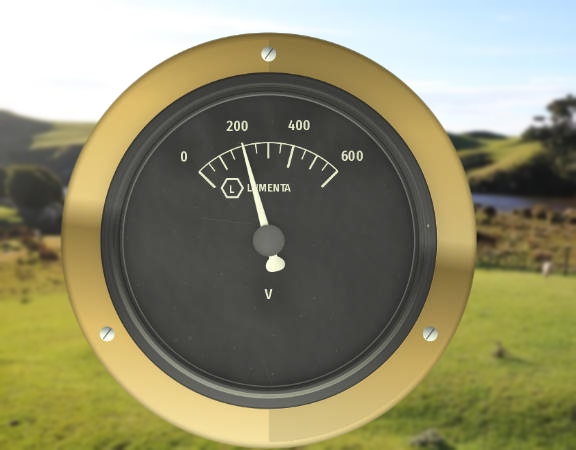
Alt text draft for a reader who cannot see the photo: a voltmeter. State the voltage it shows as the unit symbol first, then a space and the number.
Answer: V 200
